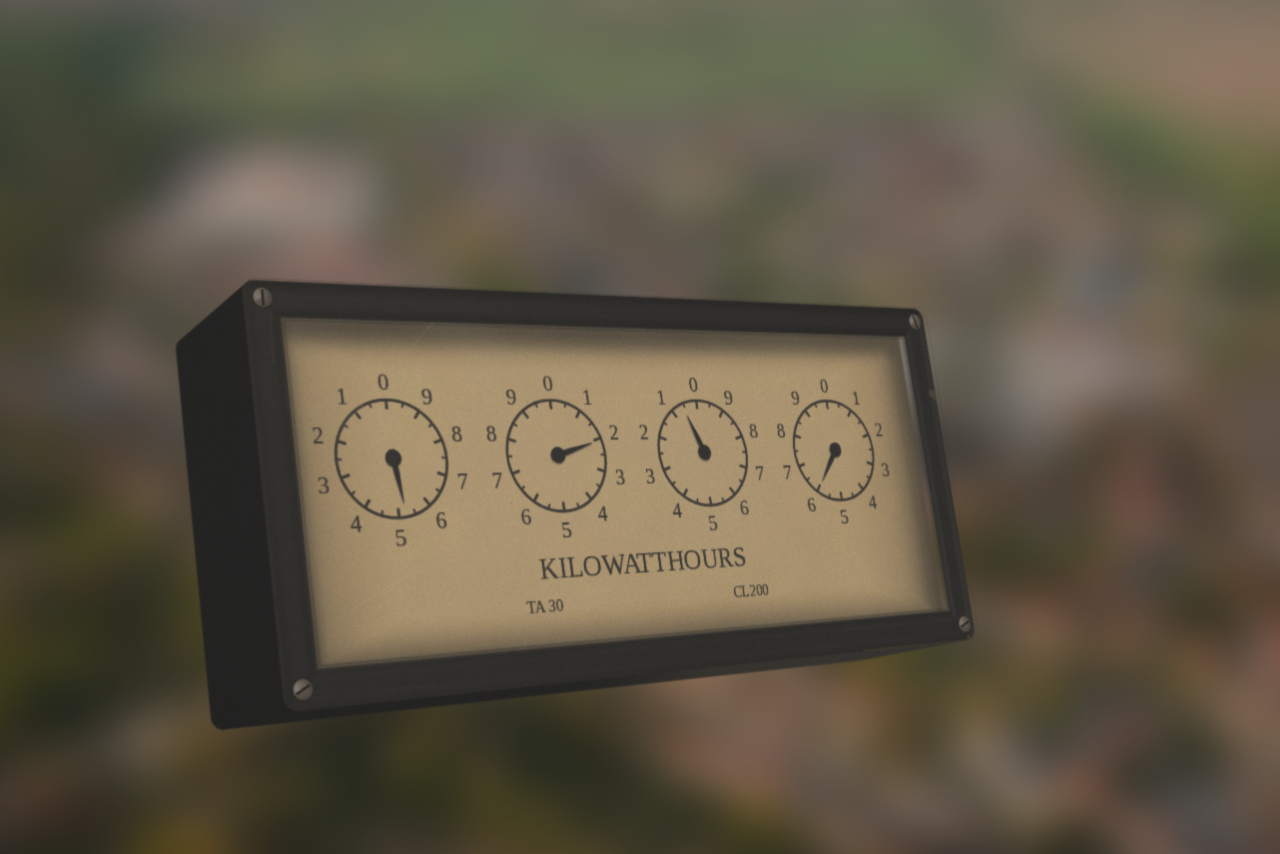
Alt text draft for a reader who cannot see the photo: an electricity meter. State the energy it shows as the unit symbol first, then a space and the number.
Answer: kWh 5206
